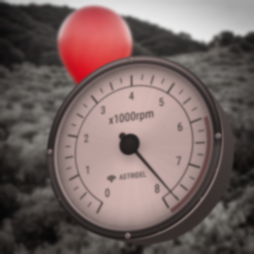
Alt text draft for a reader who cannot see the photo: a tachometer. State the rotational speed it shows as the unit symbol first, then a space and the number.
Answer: rpm 7750
